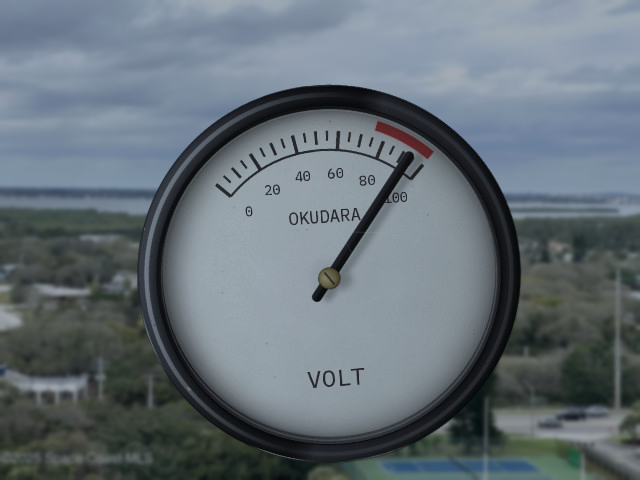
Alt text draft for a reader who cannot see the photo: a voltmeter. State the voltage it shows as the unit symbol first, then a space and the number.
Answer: V 92.5
